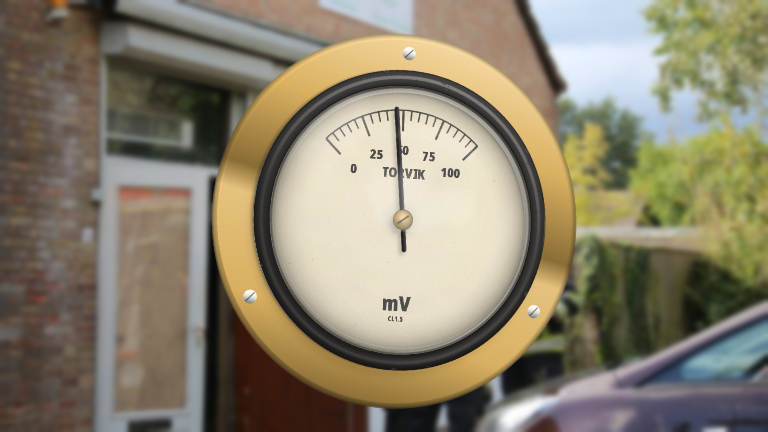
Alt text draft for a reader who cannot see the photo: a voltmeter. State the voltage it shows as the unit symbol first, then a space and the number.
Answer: mV 45
